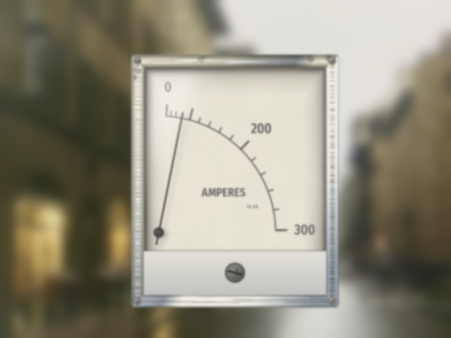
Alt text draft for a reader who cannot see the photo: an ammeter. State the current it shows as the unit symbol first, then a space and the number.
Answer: A 80
